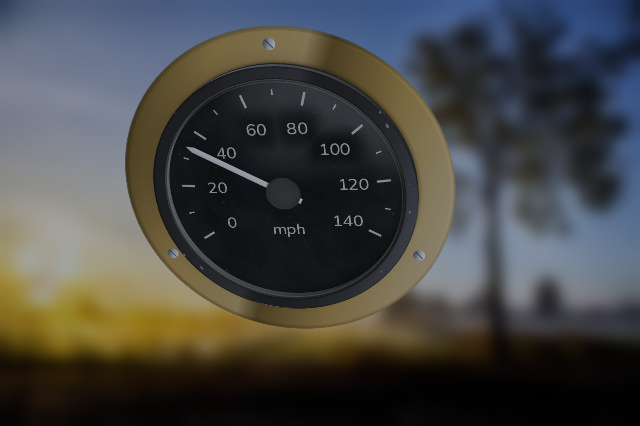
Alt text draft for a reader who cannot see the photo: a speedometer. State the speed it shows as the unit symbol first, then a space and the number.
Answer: mph 35
